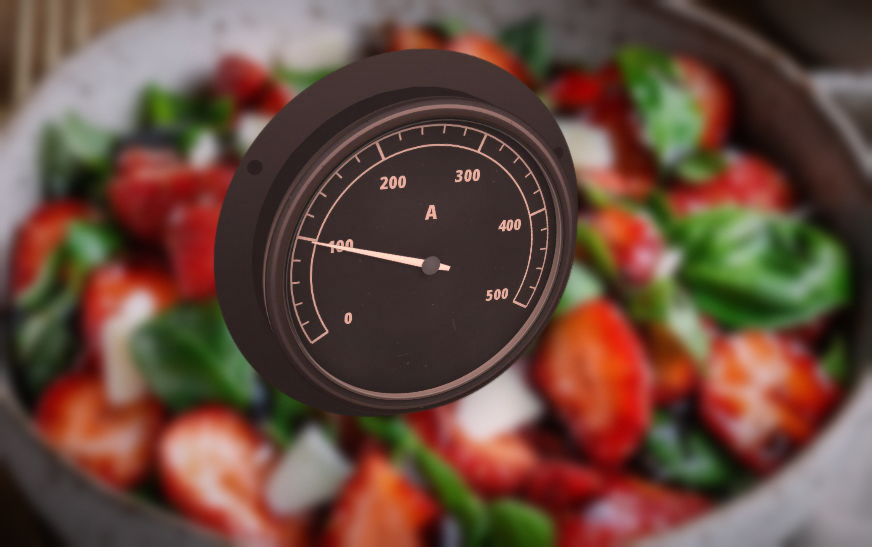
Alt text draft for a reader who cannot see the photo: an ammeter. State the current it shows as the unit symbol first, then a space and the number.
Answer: A 100
